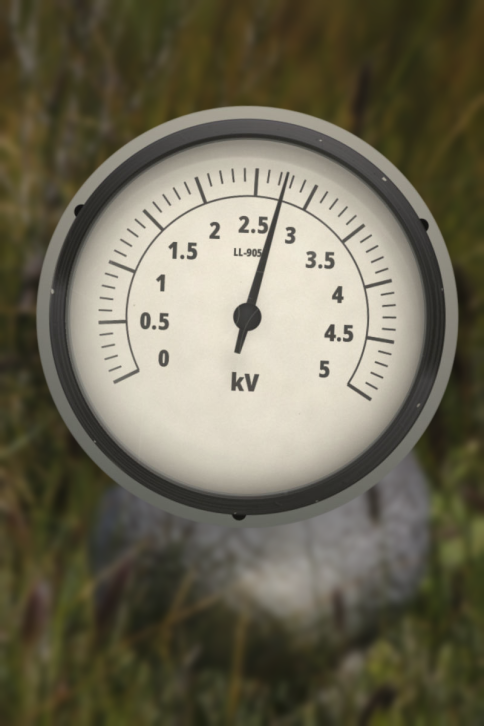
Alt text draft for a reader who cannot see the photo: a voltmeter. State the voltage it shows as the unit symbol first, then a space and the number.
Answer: kV 2.75
